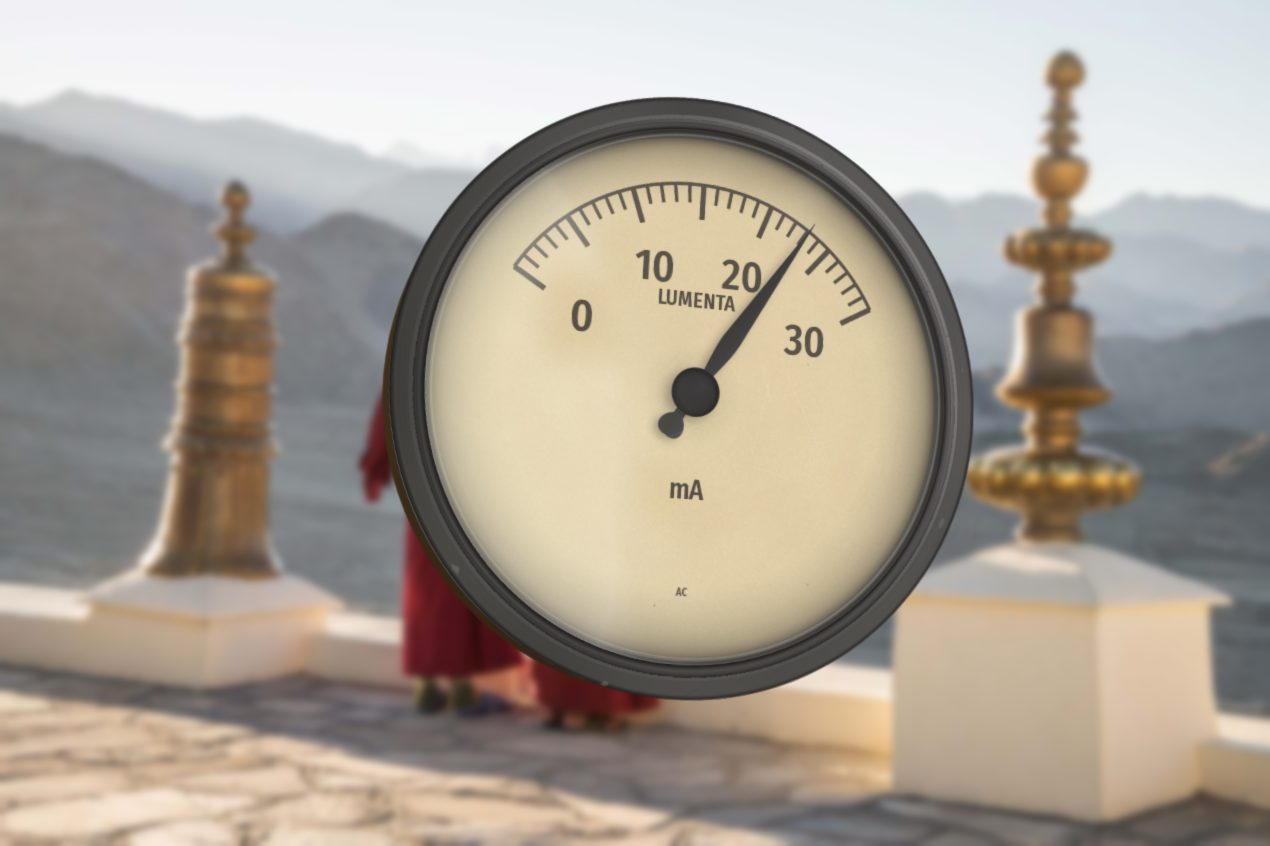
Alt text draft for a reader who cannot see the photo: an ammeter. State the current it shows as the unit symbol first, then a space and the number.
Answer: mA 23
